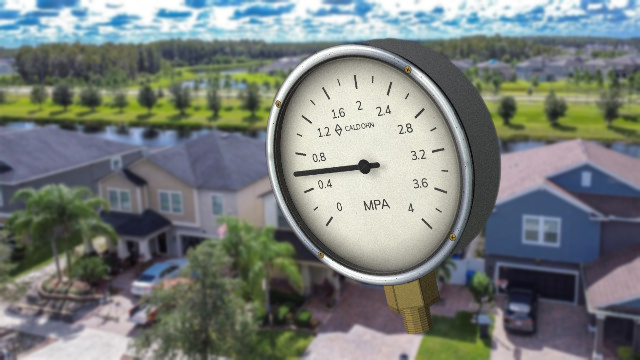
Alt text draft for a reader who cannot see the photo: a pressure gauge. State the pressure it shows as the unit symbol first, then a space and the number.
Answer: MPa 0.6
